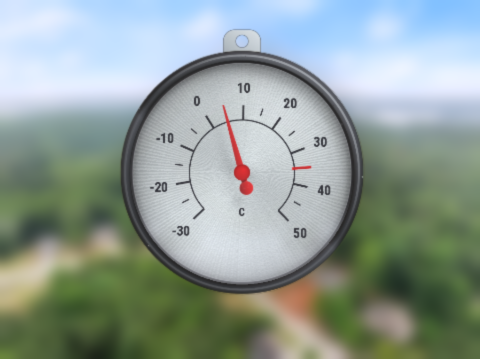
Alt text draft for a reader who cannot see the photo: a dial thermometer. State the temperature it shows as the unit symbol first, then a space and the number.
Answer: °C 5
